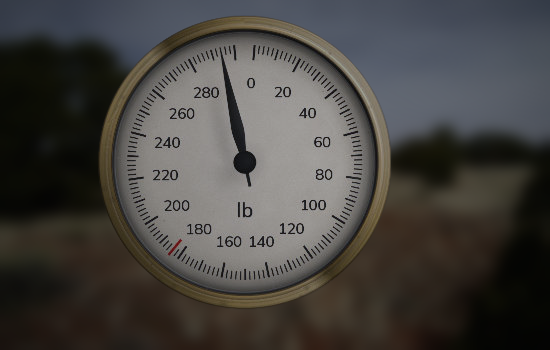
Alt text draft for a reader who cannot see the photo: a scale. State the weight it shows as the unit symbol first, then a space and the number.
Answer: lb 294
